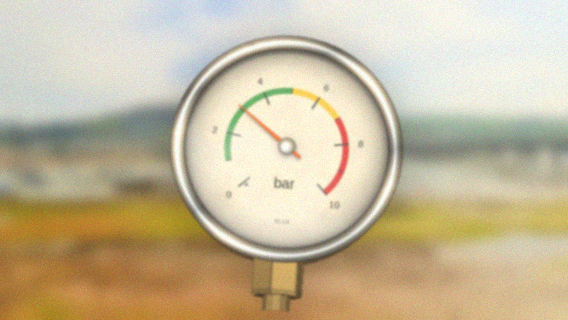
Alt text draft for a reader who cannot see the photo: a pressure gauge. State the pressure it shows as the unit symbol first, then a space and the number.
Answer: bar 3
